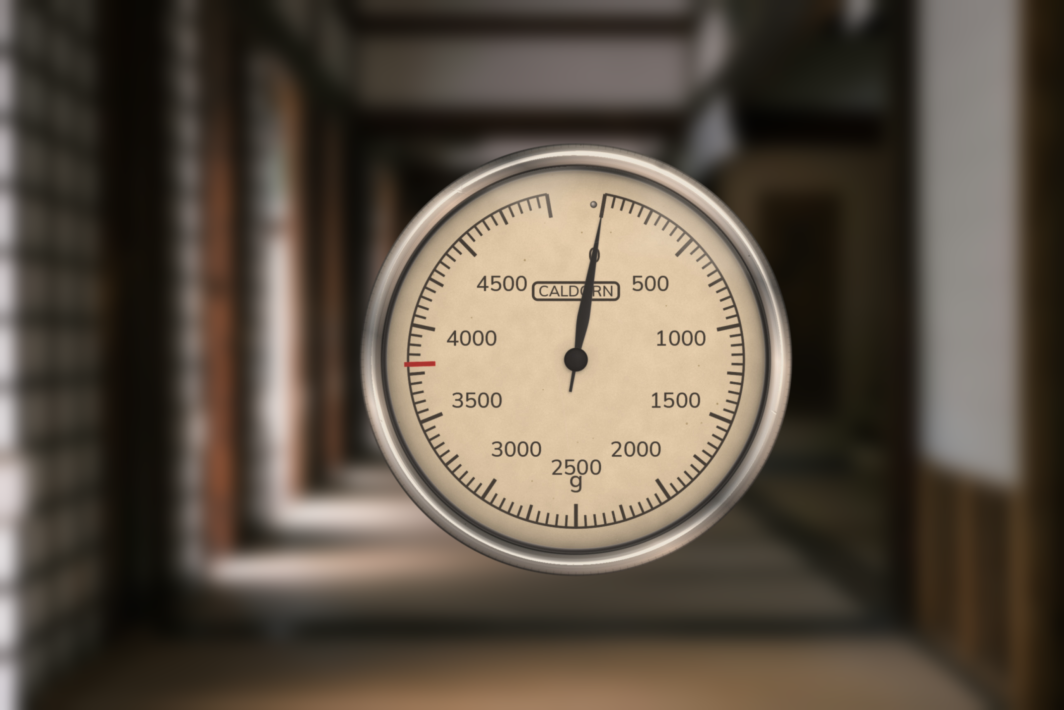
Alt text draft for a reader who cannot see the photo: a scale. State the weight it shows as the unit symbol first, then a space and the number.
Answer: g 0
